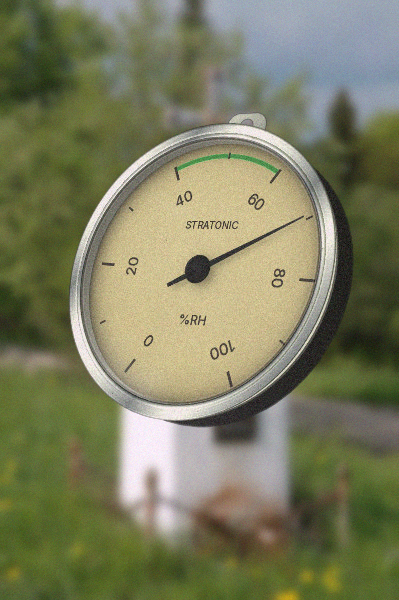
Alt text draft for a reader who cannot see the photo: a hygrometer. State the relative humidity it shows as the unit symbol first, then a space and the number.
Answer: % 70
